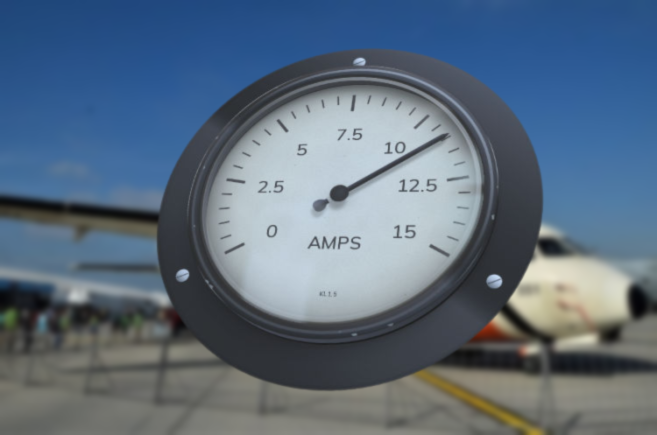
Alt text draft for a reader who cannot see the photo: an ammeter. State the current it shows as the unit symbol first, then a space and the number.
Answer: A 11
